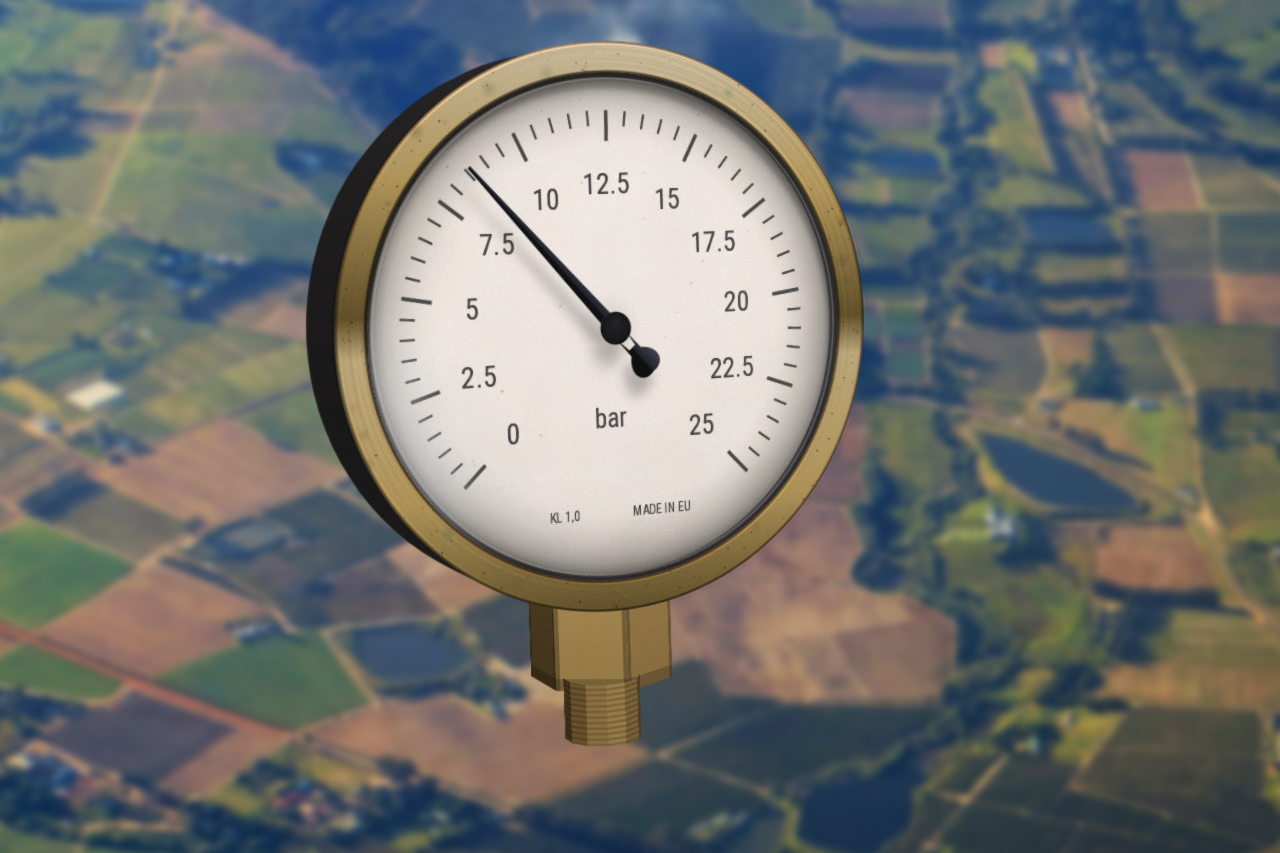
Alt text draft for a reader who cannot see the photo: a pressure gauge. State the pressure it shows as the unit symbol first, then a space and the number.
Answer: bar 8.5
